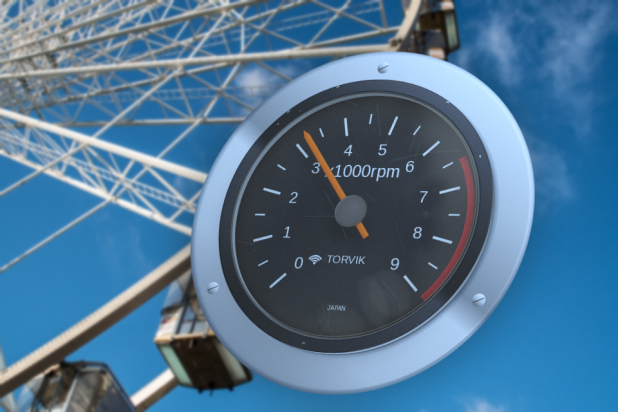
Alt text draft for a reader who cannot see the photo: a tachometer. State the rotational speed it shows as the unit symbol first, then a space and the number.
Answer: rpm 3250
